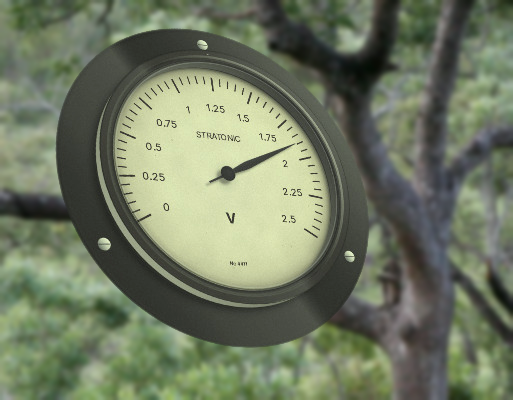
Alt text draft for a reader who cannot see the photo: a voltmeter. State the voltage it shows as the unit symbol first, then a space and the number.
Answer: V 1.9
